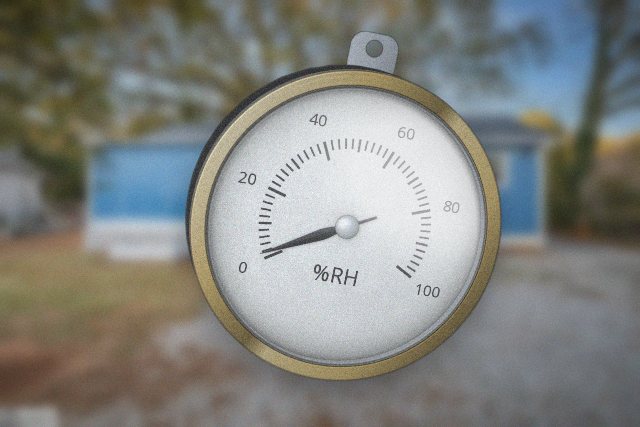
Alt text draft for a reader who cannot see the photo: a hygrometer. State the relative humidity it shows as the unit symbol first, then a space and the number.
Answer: % 2
